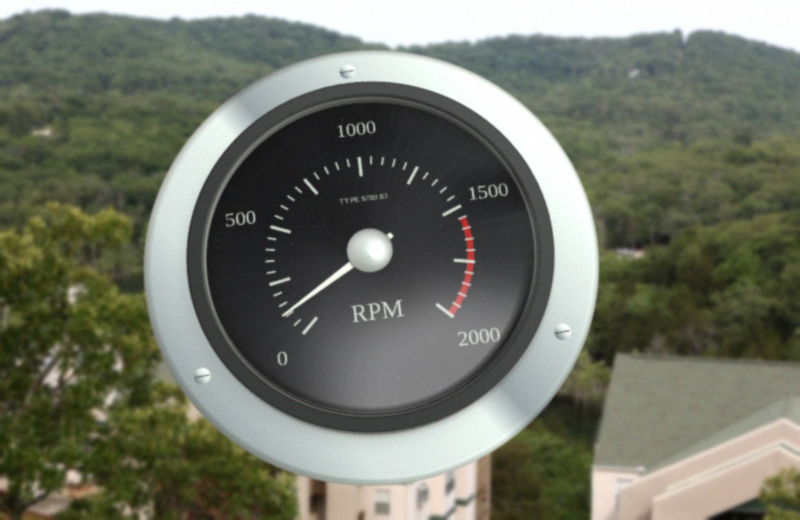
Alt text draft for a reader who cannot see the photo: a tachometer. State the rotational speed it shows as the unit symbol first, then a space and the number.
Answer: rpm 100
